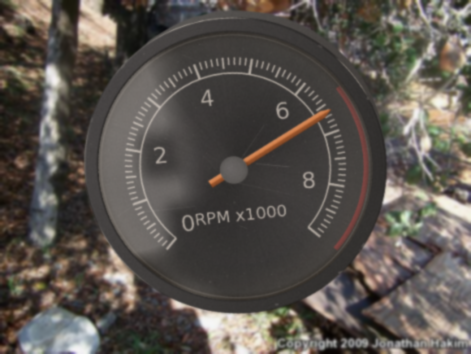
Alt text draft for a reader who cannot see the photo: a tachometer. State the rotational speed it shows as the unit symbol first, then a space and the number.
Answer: rpm 6600
